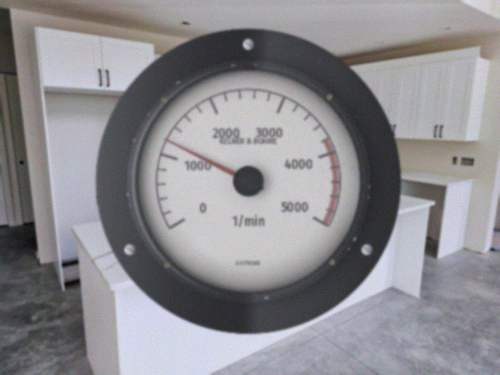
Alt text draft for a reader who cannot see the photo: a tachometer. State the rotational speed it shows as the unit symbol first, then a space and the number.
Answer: rpm 1200
